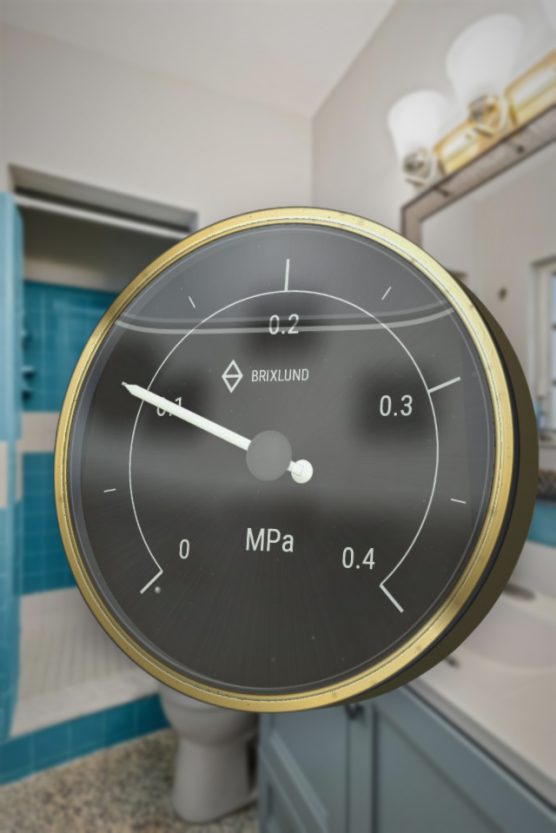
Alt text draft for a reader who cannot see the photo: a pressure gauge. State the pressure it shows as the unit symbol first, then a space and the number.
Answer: MPa 0.1
